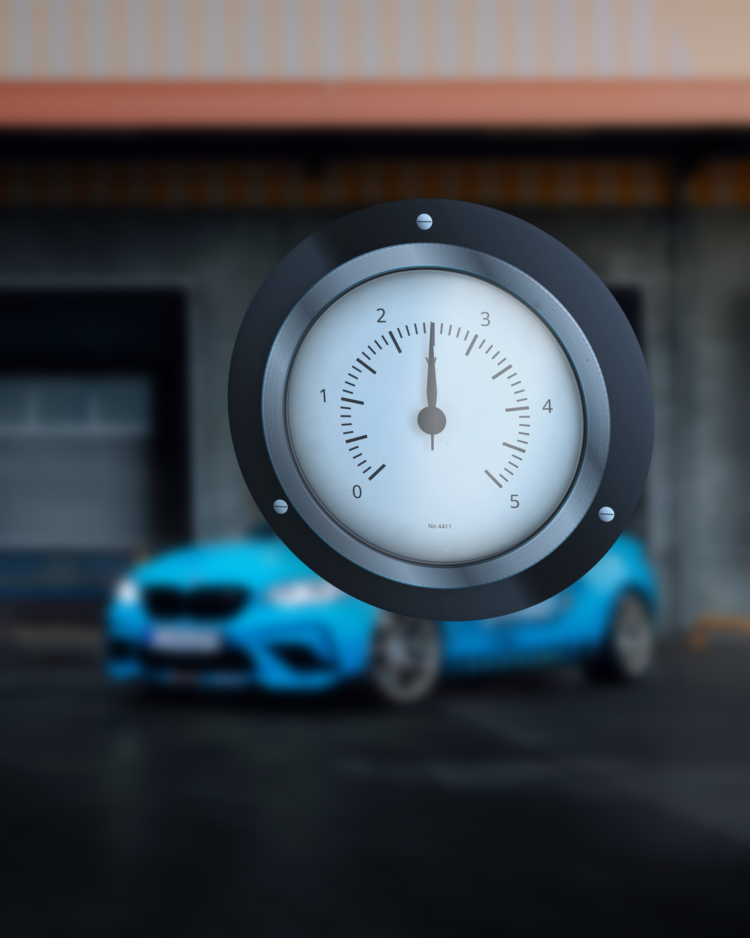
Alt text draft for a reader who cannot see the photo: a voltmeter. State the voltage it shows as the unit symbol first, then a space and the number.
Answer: V 2.5
